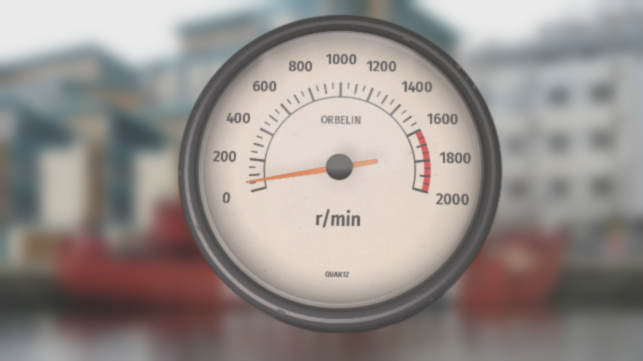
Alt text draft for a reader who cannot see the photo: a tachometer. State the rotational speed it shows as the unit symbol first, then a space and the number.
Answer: rpm 50
